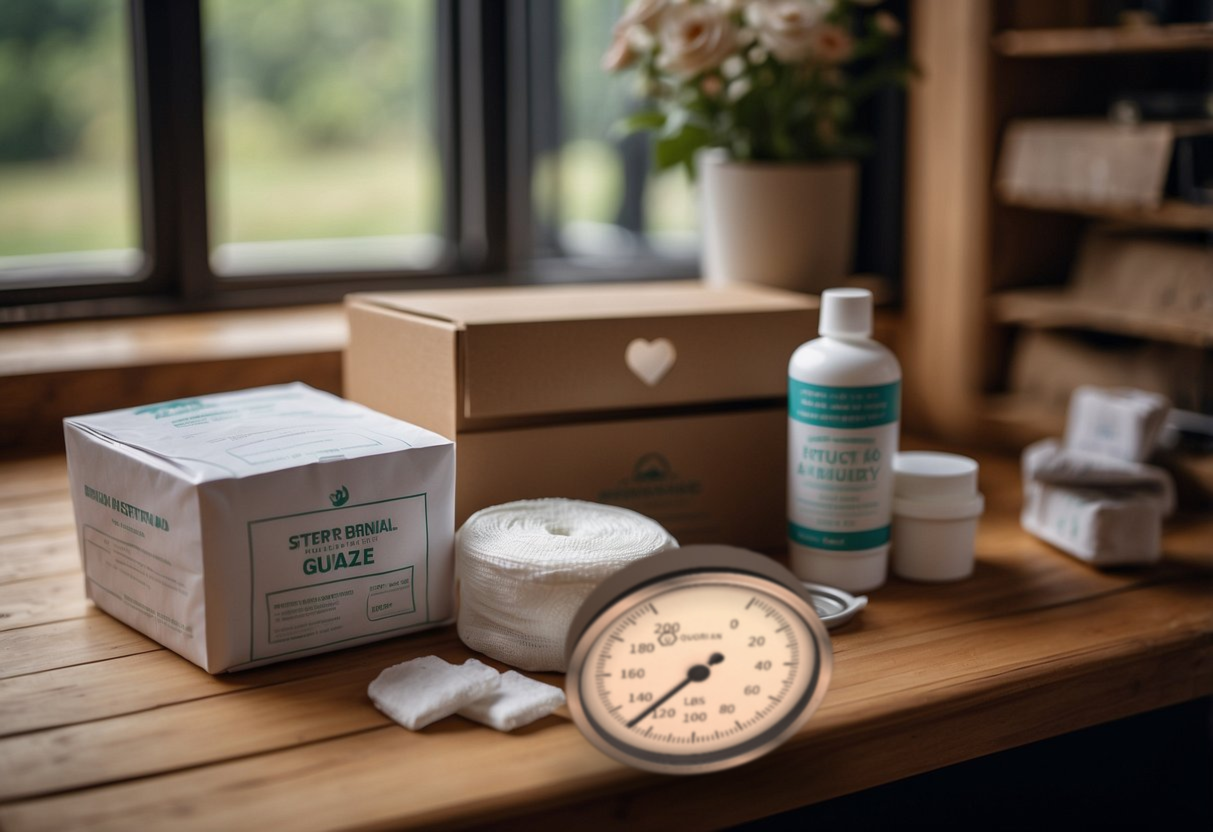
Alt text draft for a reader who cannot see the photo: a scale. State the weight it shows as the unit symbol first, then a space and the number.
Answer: lb 130
